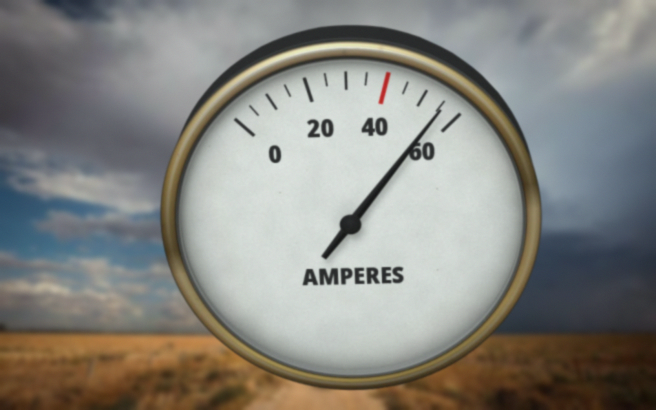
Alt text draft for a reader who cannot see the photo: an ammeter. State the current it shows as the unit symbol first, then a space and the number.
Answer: A 55
